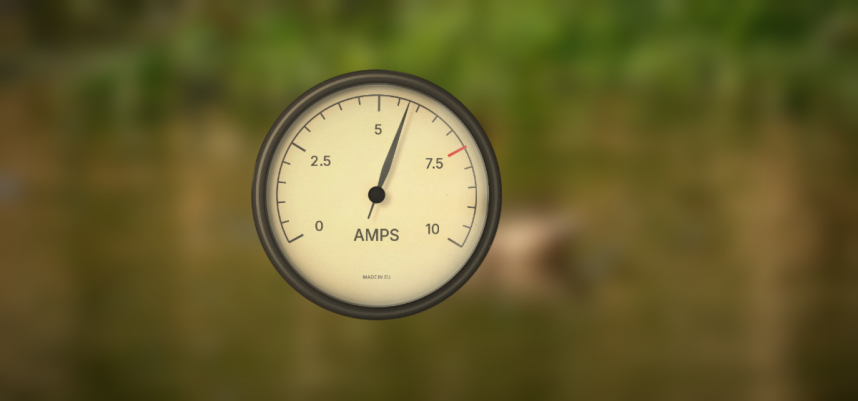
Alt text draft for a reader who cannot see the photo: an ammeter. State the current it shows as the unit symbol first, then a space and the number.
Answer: A 5.75
